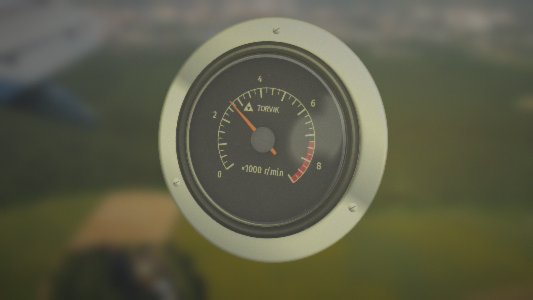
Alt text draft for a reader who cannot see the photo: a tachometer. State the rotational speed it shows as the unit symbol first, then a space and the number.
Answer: rpm 2750
